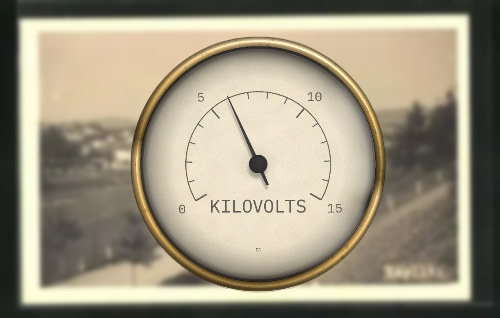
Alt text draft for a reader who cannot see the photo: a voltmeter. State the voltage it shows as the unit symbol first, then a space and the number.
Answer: kV 6
